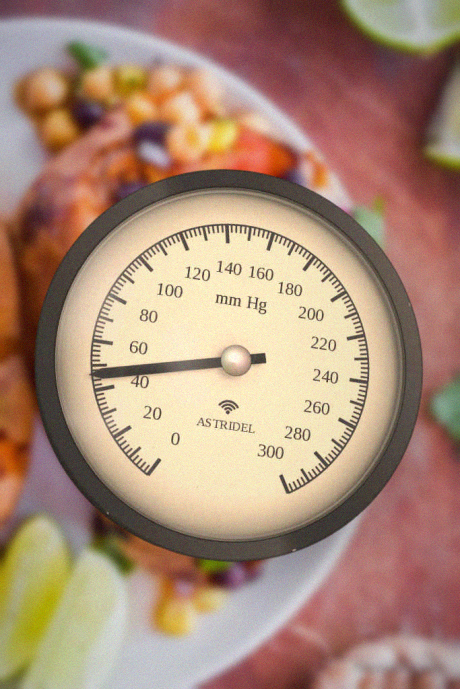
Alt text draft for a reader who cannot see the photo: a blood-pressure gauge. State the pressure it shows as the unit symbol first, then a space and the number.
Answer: mmHg 46
